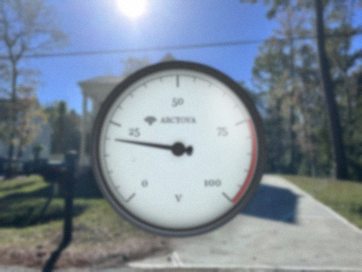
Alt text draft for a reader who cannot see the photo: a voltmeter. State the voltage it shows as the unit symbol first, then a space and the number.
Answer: V 20
